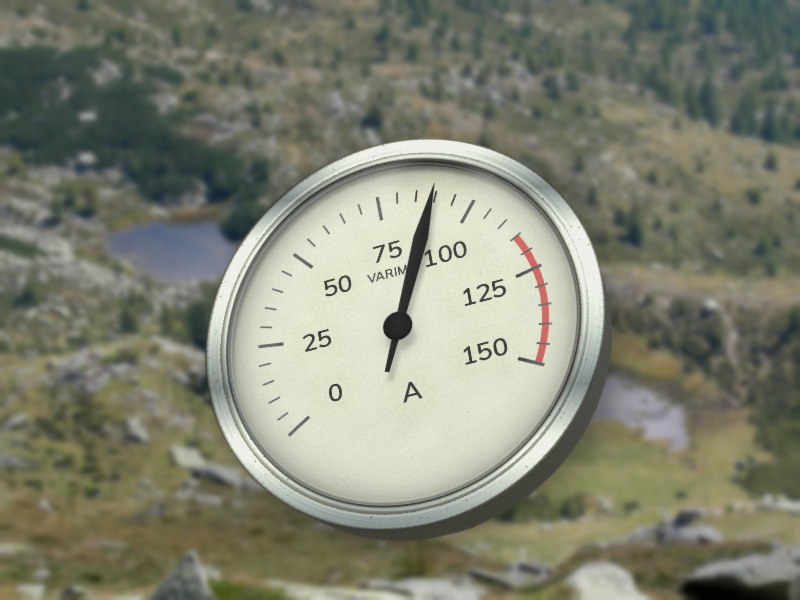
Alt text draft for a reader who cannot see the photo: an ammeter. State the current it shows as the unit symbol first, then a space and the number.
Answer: A 90
